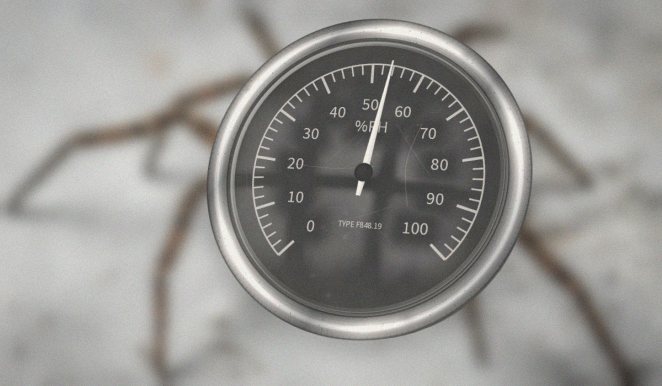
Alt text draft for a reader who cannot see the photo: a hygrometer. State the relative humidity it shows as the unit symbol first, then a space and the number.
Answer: % 54
